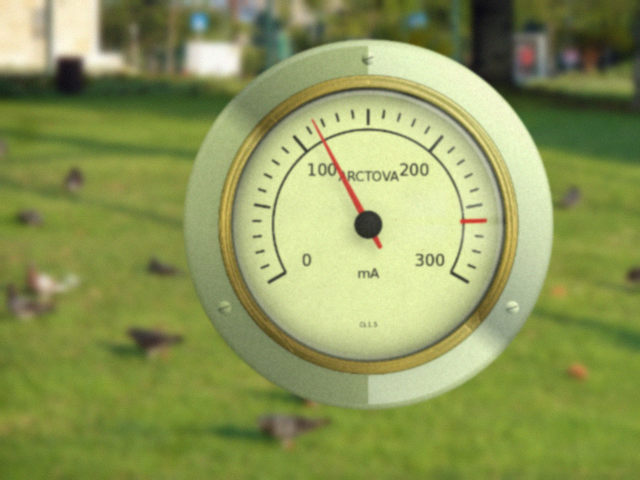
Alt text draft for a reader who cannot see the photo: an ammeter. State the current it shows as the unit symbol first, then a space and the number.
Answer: mA 115
